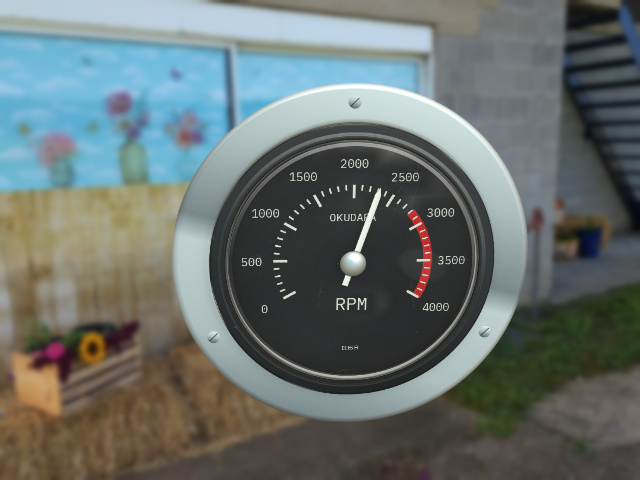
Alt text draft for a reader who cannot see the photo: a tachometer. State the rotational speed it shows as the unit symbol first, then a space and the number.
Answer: rpm 2300
